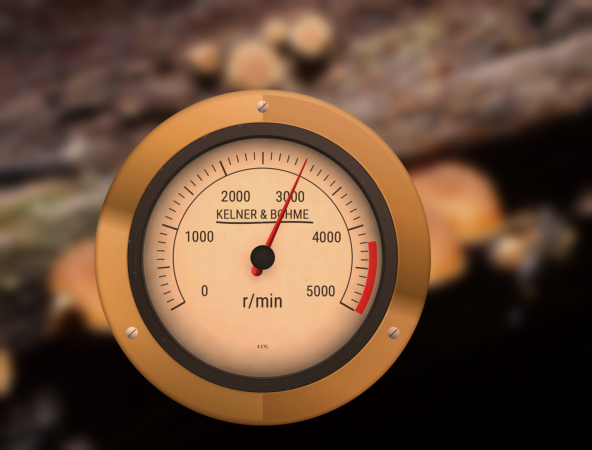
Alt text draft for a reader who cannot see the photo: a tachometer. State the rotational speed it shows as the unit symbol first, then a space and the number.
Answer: rpm 3000
